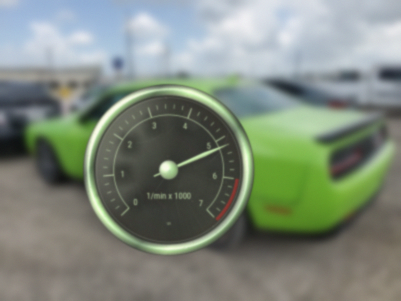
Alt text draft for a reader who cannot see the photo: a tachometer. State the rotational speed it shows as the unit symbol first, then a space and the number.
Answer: rpm 5200
